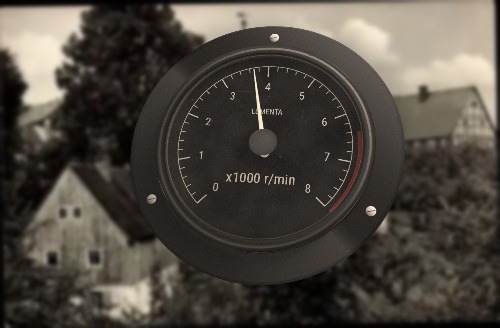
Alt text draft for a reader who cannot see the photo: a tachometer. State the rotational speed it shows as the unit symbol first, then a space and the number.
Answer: rpm 3700
